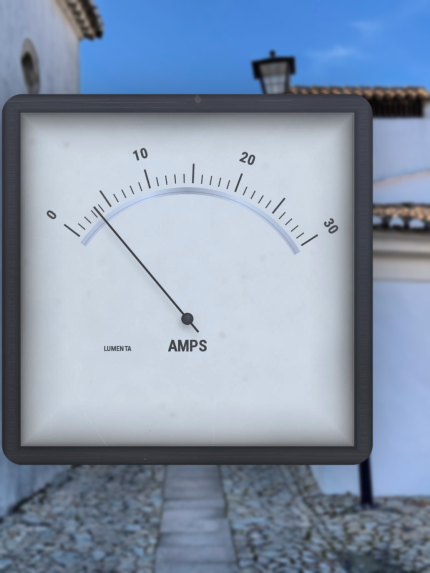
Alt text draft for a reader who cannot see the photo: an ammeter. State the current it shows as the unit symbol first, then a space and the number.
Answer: A 3.5
